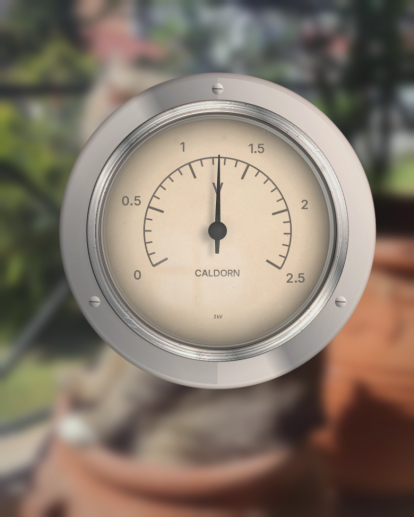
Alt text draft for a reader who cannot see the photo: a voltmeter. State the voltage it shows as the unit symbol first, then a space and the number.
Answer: V 1.25
